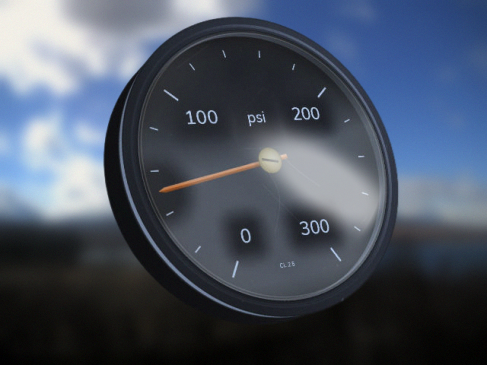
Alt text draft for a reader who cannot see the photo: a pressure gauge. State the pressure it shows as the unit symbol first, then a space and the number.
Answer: psi 50
